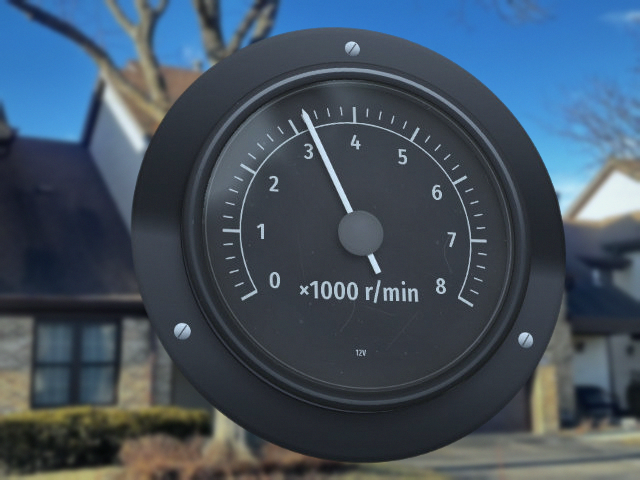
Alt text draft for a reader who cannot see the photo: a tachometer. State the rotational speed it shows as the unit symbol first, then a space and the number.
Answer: rpm 3200
